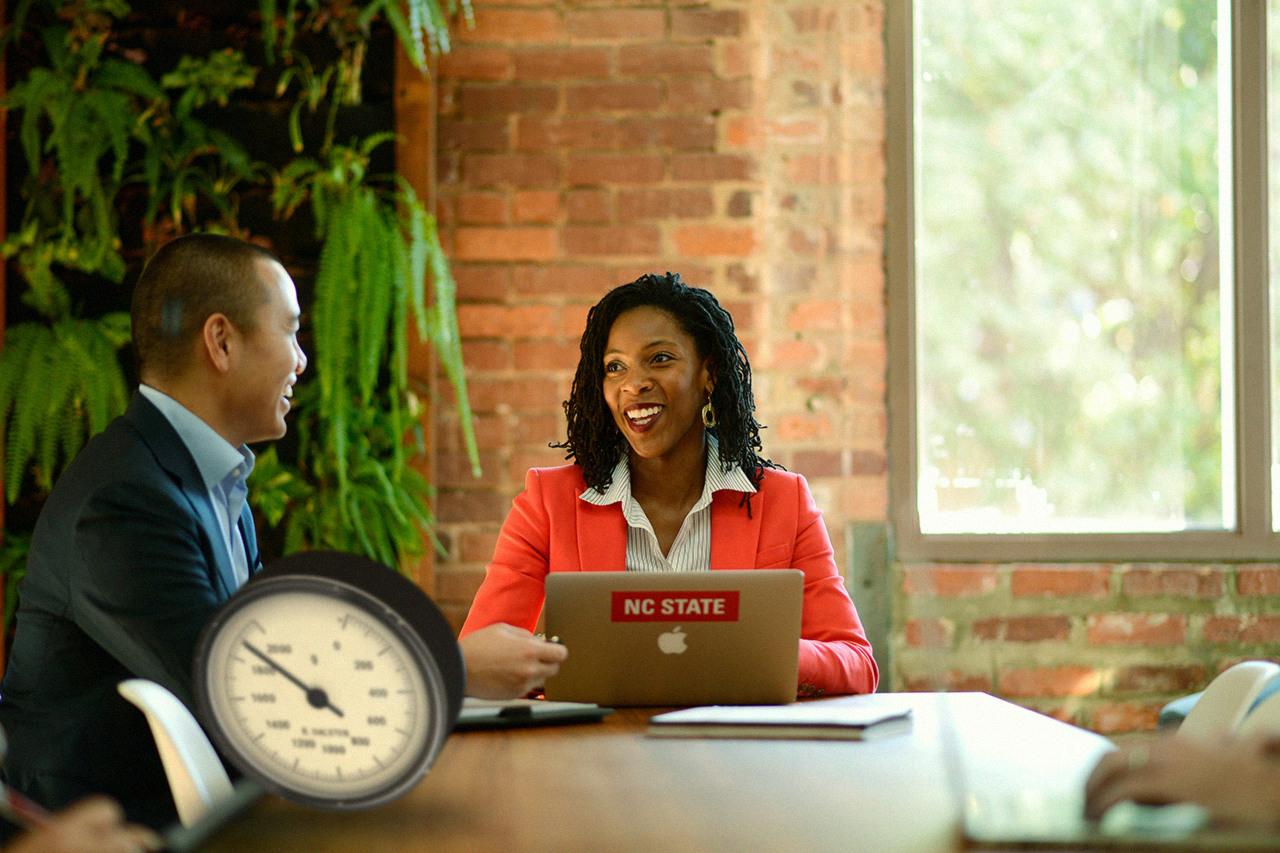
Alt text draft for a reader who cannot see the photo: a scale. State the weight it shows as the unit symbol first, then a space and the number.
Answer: g 1900
